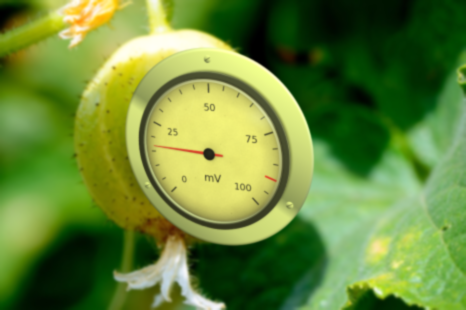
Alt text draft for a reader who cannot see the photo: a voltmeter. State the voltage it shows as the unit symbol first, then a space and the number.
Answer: mV 17.5
